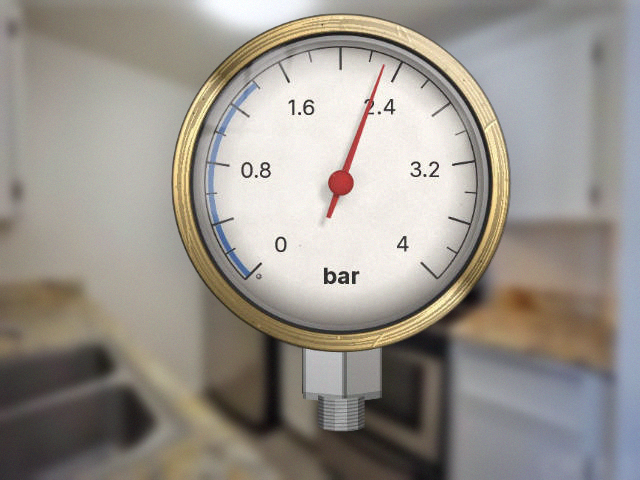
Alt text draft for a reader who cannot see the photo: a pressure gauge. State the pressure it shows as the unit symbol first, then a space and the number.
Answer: bar 2.3
